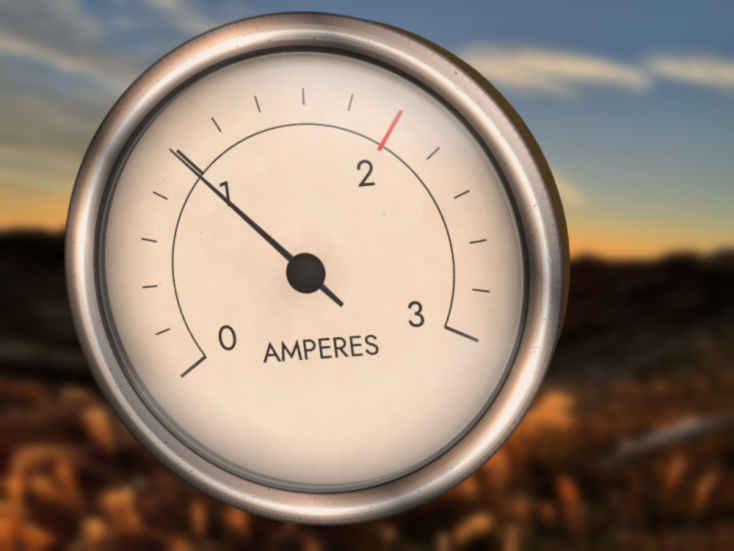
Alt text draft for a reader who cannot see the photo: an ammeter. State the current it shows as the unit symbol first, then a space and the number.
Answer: A 1
